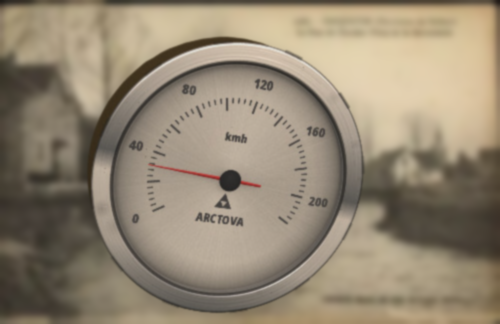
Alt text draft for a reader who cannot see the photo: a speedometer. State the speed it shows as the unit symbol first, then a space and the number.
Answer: km/h 32
